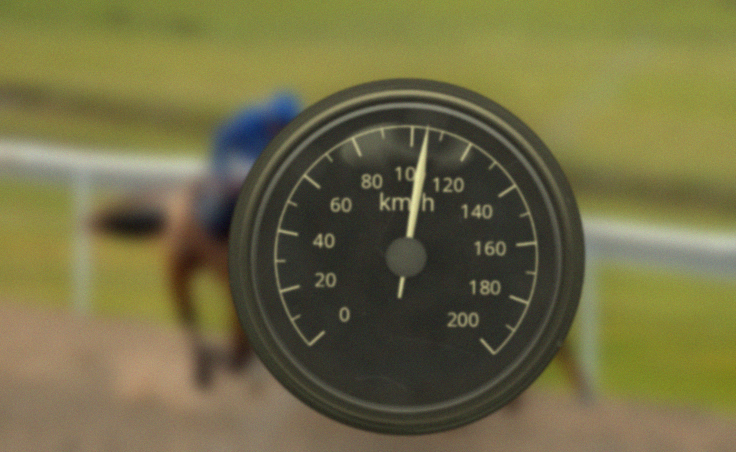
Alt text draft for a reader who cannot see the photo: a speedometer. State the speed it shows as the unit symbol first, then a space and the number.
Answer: km/h 105
